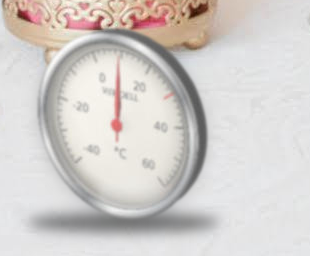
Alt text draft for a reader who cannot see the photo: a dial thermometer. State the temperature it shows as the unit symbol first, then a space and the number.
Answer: °C 10
